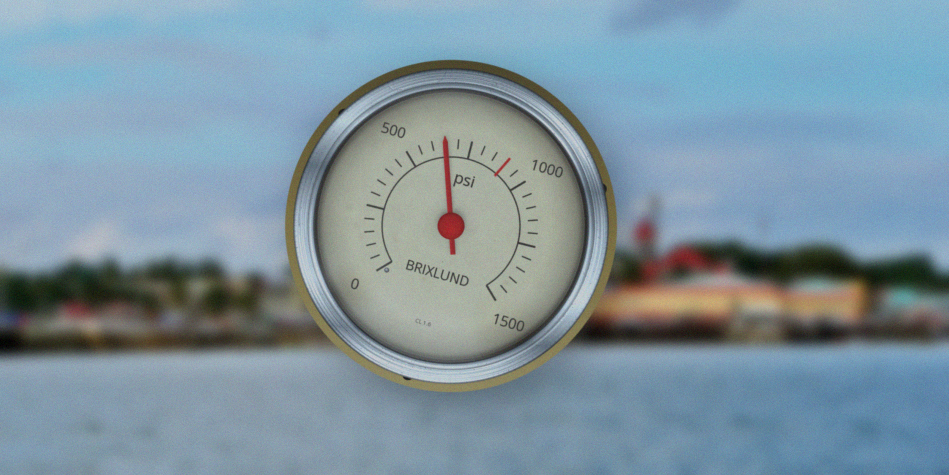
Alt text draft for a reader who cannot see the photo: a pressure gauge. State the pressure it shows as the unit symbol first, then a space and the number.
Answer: psi 650
